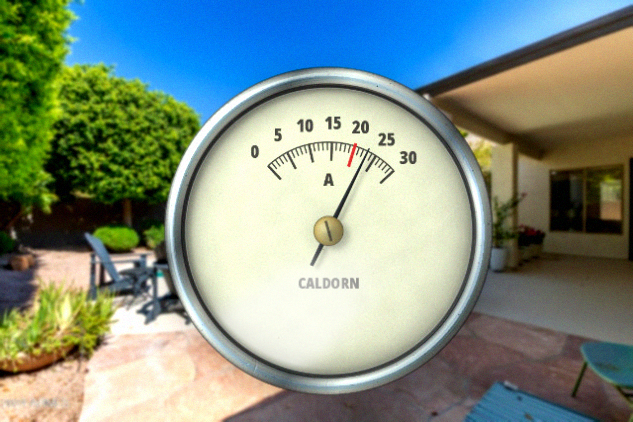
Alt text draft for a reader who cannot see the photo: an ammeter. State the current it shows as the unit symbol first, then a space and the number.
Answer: A 23
